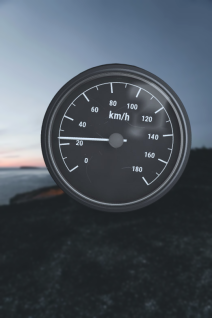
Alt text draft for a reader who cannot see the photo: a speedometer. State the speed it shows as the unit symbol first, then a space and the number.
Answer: km/h 25
